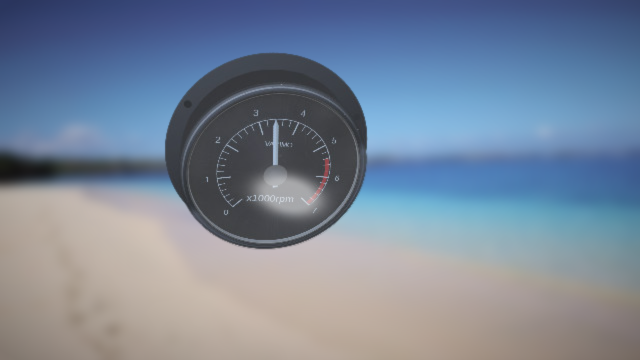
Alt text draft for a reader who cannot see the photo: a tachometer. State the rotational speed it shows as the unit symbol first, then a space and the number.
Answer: rpm 3400
